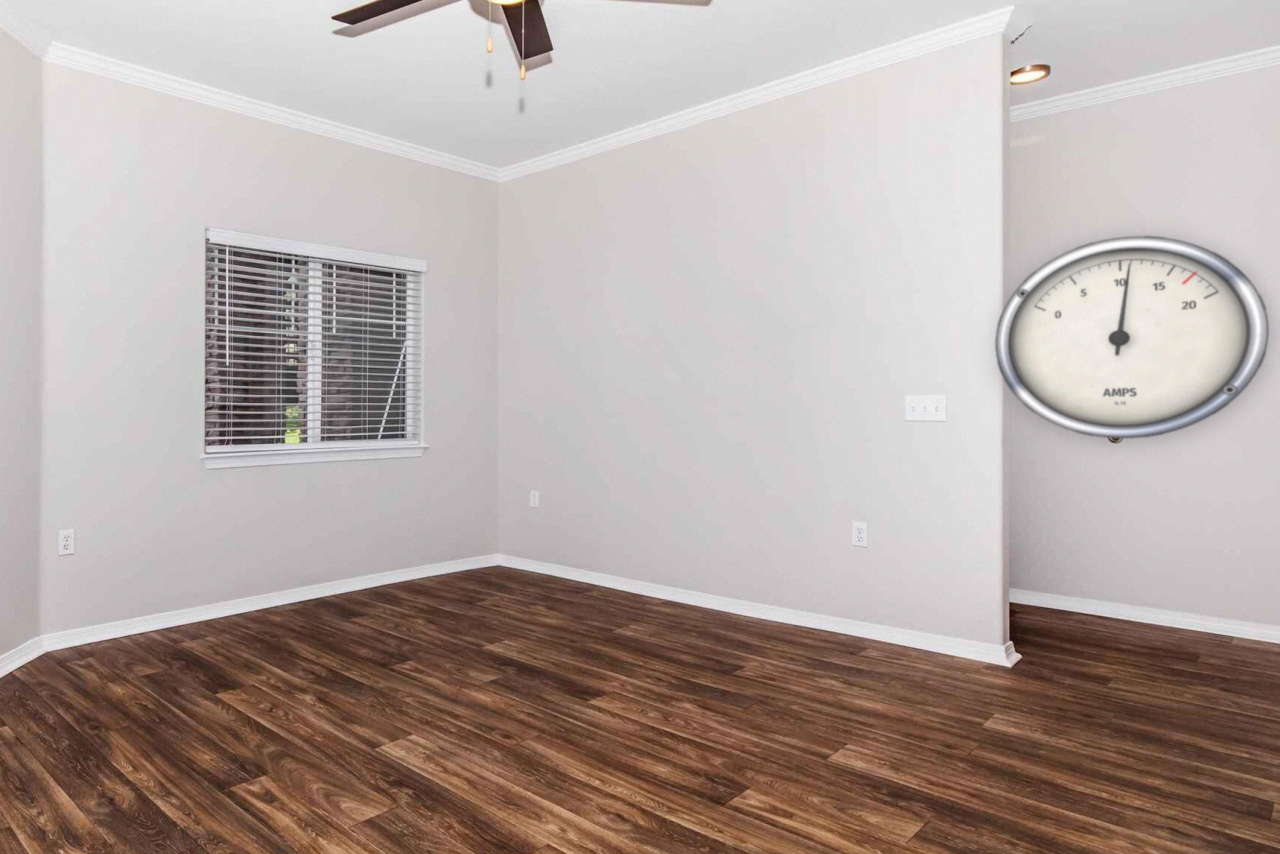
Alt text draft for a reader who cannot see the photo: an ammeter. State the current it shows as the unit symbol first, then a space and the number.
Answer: A 11
